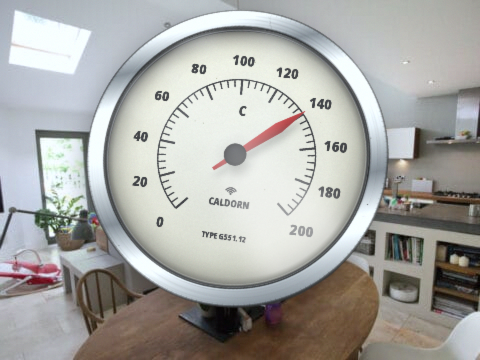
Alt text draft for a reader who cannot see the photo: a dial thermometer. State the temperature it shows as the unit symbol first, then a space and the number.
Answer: °C 140
